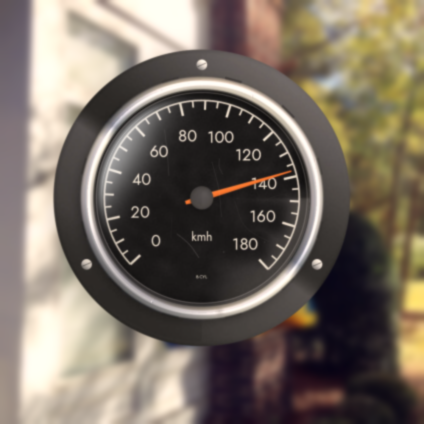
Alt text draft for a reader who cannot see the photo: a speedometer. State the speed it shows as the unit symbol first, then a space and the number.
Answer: km/h 137.5
